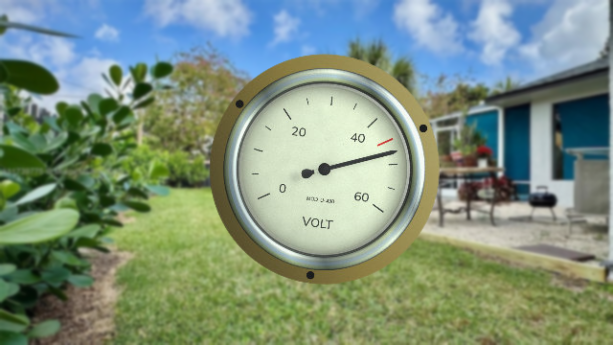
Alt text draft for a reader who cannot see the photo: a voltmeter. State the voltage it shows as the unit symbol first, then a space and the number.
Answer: V 47.5
